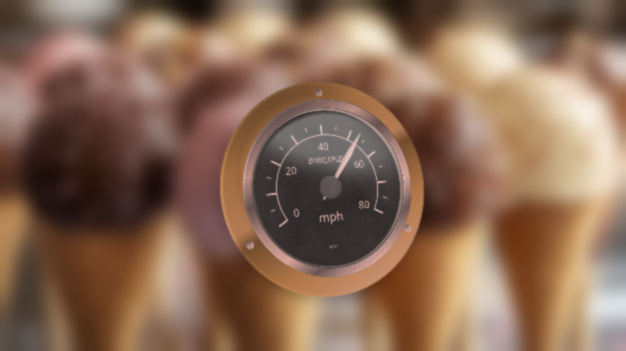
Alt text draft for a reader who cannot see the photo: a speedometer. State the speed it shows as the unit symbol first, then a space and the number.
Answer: mph 52.5
